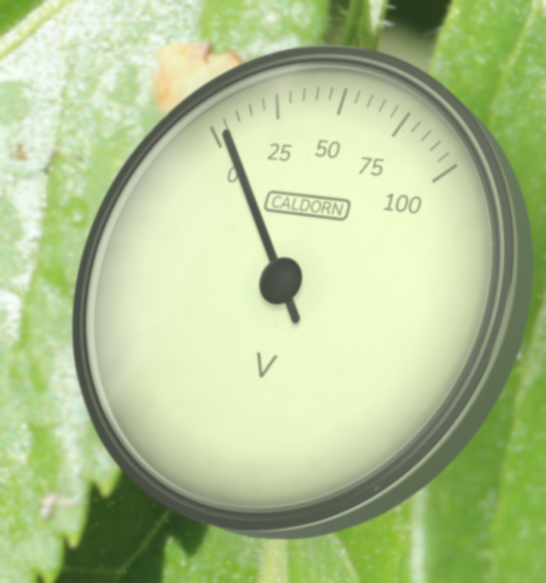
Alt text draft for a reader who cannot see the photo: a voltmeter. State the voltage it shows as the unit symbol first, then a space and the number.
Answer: V 5
